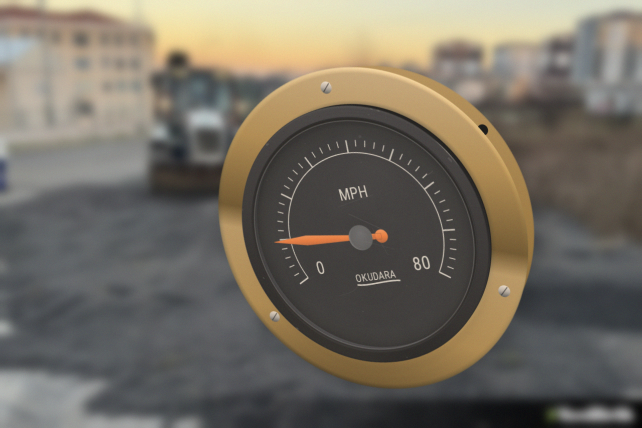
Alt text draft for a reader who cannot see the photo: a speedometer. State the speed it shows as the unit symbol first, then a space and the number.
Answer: mph 10
